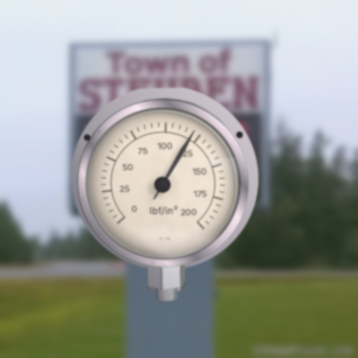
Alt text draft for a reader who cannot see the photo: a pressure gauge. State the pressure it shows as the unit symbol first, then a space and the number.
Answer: psi 120
